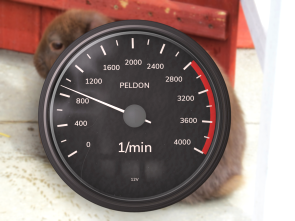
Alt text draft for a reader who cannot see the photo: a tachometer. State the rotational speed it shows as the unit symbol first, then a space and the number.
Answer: rpm 900
